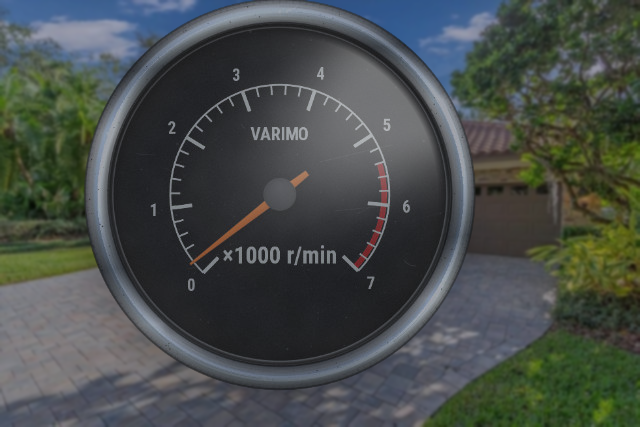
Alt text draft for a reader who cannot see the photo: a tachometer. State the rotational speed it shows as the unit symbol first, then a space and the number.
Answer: rpm 200
